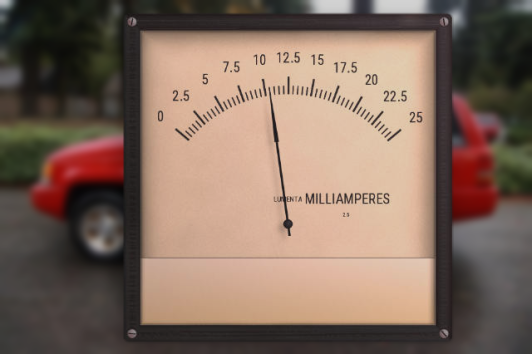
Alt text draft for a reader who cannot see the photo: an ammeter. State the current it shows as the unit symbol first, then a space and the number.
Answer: mA 10.5
